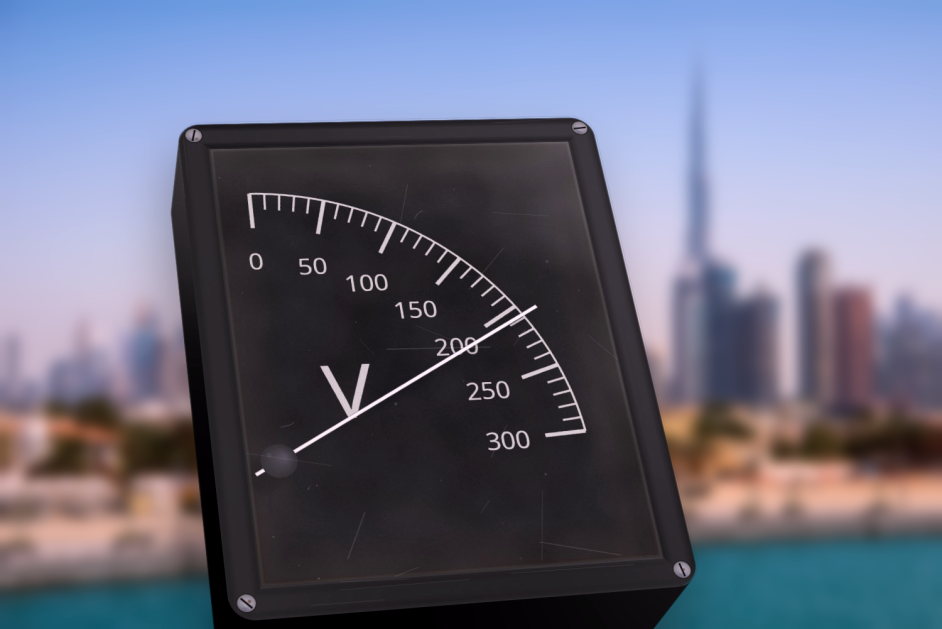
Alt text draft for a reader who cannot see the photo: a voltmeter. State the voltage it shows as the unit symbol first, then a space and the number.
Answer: V 210
